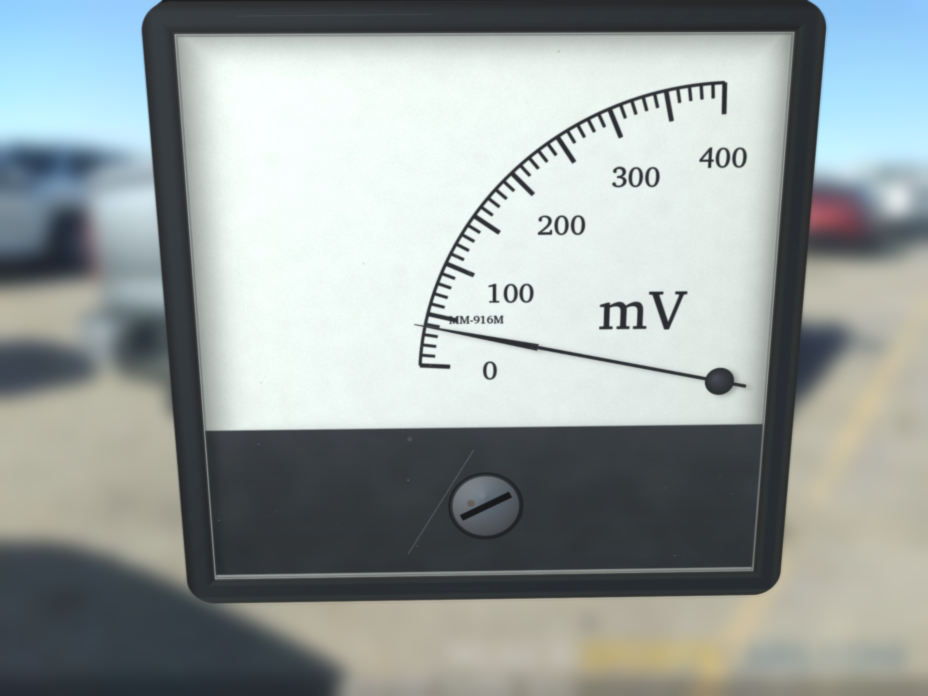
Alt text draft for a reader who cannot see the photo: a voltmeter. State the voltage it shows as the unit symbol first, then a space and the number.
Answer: mV 40
